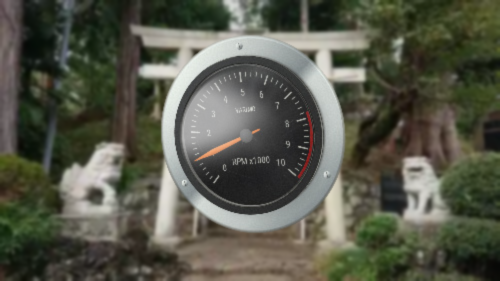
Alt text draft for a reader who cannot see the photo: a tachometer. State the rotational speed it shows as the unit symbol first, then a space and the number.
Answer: rpm 1000
